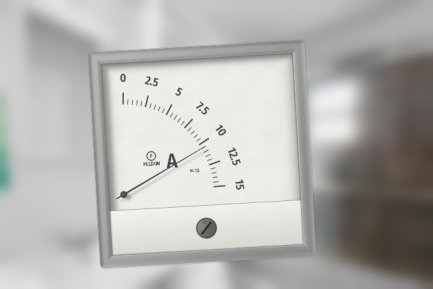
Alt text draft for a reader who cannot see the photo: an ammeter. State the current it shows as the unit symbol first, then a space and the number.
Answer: A 10.5
